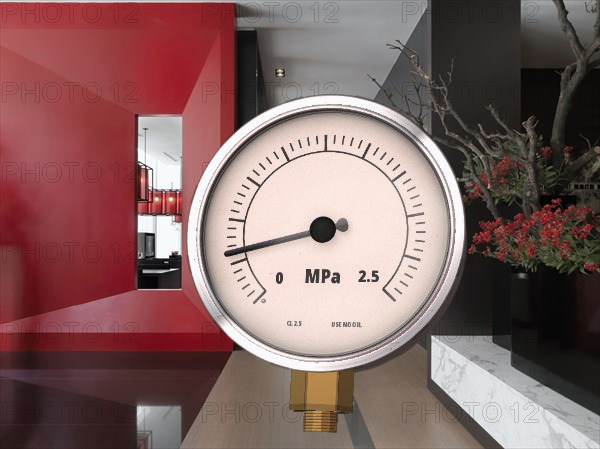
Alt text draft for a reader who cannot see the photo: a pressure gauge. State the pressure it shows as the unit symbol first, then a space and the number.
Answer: MPa 0.3
